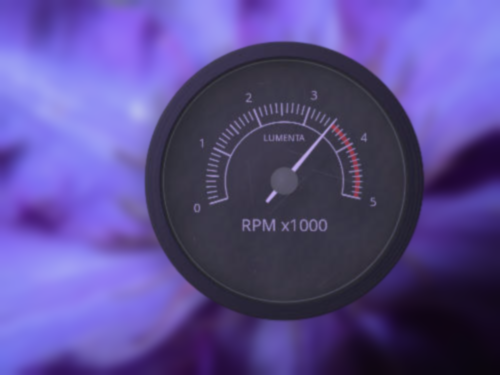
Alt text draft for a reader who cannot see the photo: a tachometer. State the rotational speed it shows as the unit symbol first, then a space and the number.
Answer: rpm 3500
